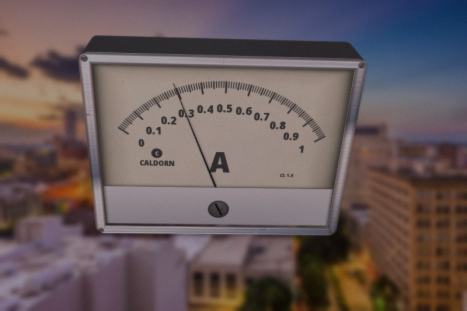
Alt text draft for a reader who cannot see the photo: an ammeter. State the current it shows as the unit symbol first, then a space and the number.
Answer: A 0.3
